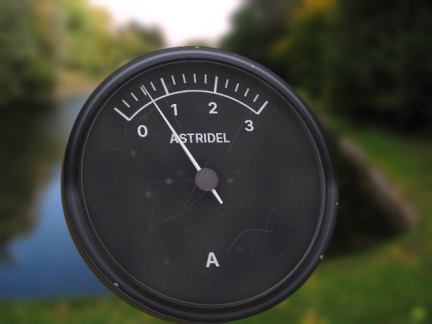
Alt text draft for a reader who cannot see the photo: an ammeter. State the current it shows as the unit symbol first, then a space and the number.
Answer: A 0.6
